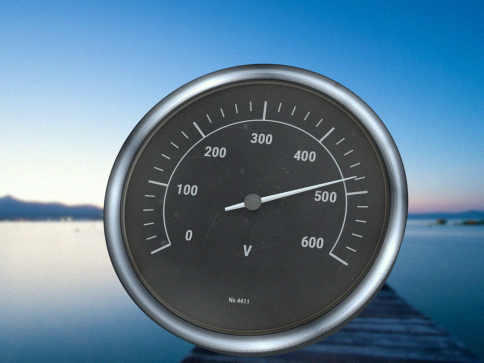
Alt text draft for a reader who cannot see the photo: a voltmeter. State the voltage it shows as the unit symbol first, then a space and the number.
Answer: V 480
